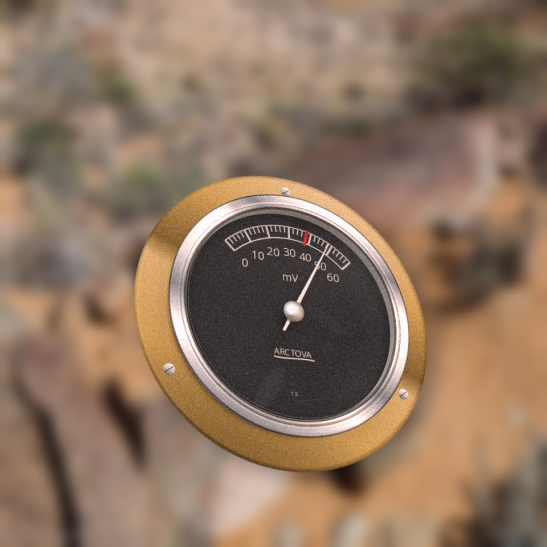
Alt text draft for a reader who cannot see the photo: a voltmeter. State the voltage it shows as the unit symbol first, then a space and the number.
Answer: mV 48
